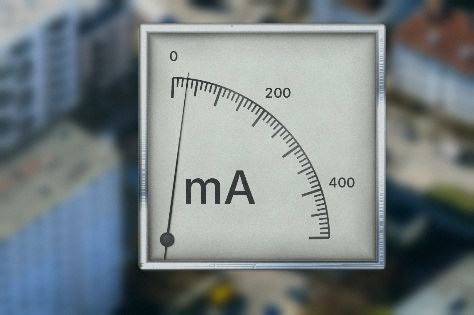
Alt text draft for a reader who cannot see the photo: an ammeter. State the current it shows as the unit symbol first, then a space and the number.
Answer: mA 30
